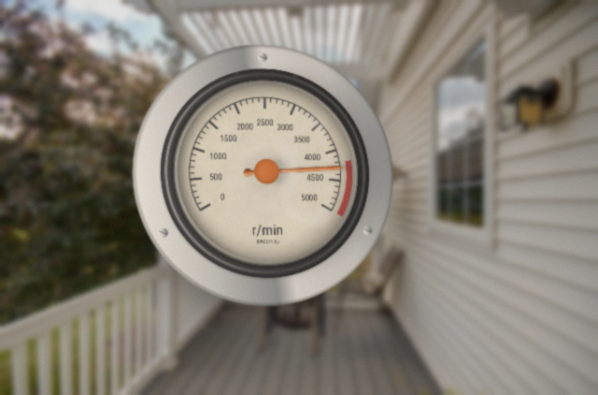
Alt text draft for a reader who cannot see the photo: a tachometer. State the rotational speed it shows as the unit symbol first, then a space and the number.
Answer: rpm 4300
